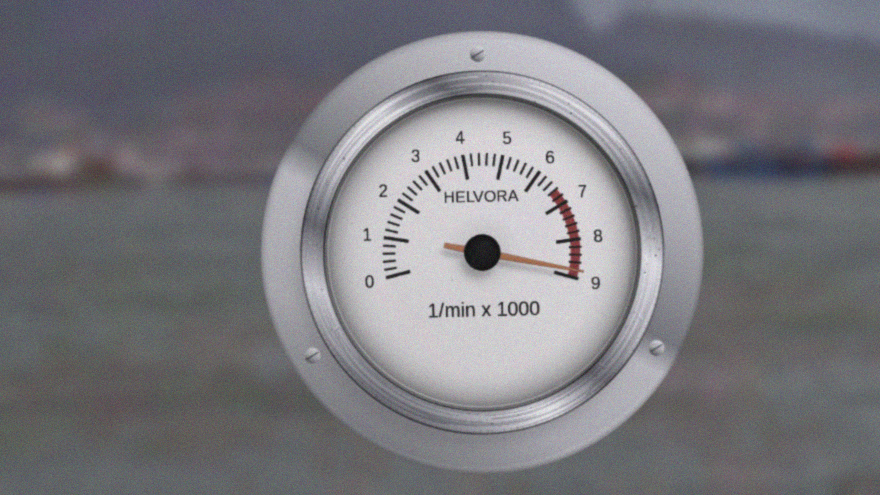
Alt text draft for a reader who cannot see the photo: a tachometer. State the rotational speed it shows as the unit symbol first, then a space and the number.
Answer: rpm 8800
